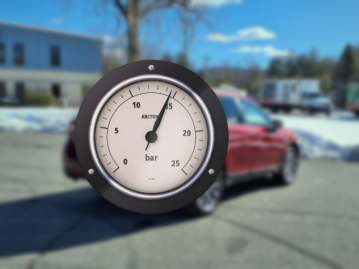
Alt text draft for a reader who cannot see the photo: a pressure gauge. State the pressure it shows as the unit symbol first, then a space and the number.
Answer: bar 14.5
